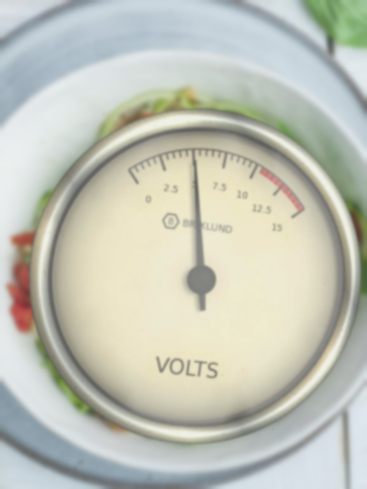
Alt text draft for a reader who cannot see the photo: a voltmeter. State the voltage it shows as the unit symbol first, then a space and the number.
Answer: V 5
